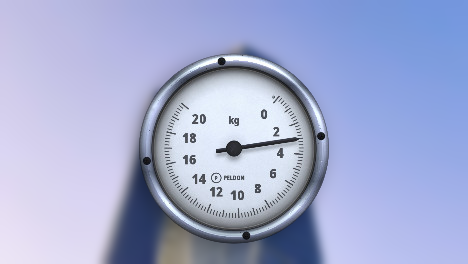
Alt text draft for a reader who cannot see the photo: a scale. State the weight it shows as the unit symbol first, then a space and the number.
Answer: kg 3
